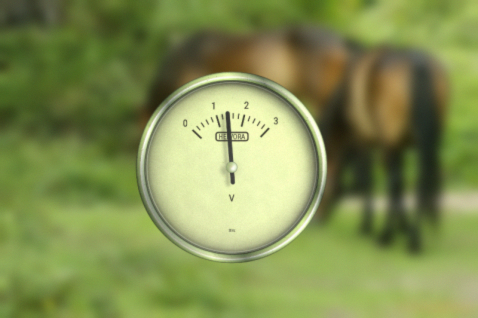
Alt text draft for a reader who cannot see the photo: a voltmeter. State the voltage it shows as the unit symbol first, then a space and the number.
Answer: V 1.4
